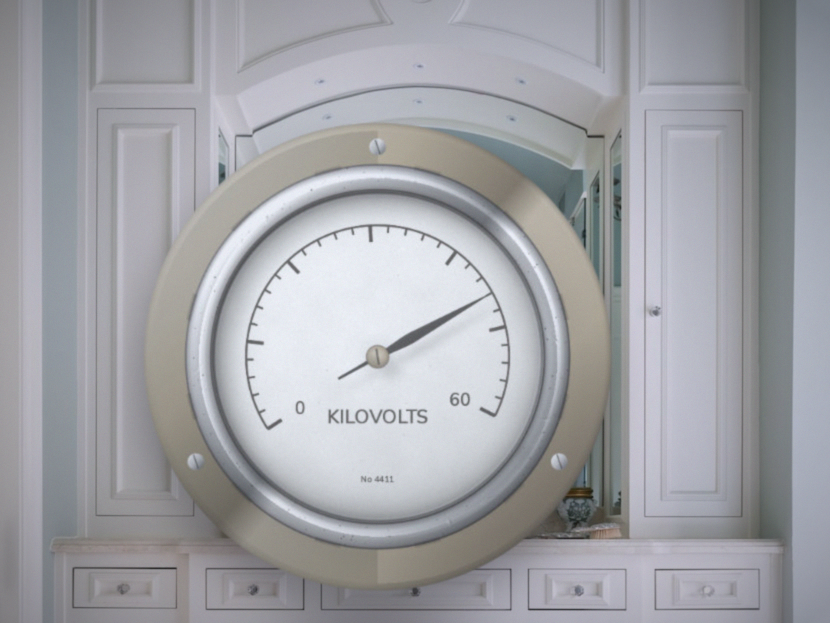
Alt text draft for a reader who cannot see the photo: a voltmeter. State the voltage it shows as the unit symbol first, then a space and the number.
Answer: kV 46
